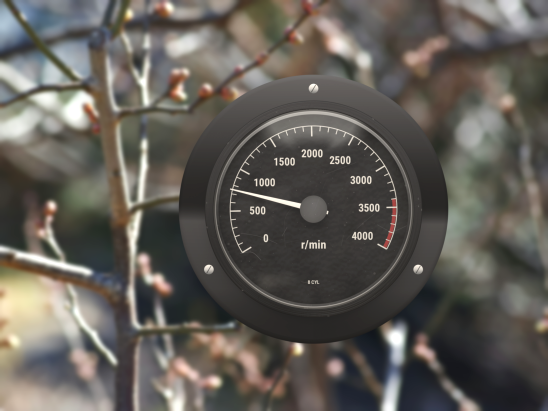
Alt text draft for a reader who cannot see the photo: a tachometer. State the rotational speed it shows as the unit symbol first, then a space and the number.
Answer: rpm 750
